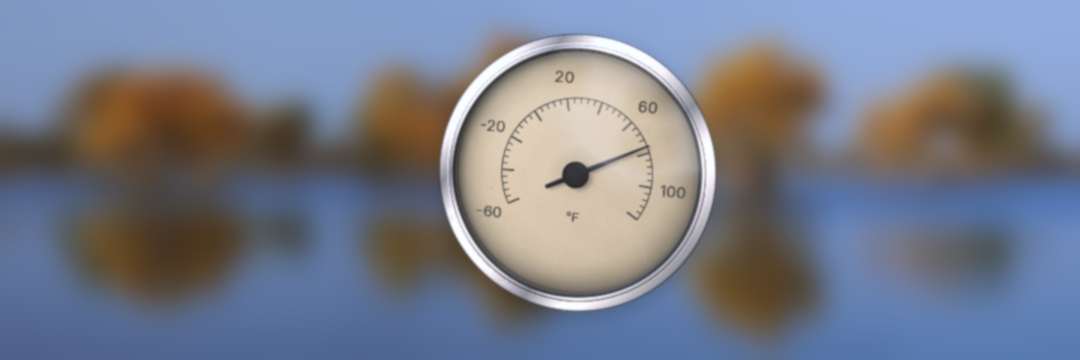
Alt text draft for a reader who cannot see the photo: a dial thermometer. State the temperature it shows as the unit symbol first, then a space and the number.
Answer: °F 76
